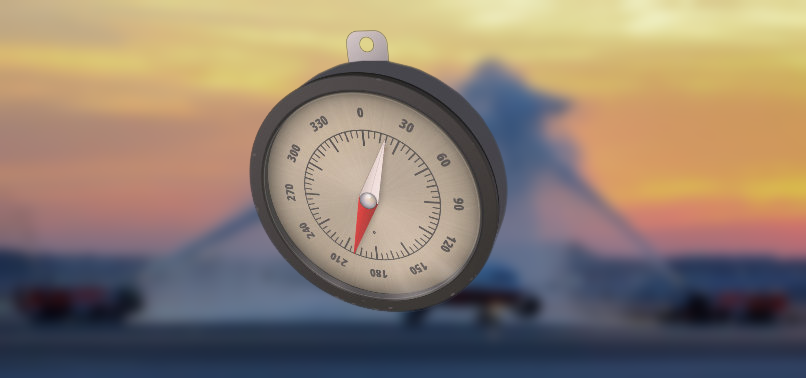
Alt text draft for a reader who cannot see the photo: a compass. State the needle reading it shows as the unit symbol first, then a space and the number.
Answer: ° 200
